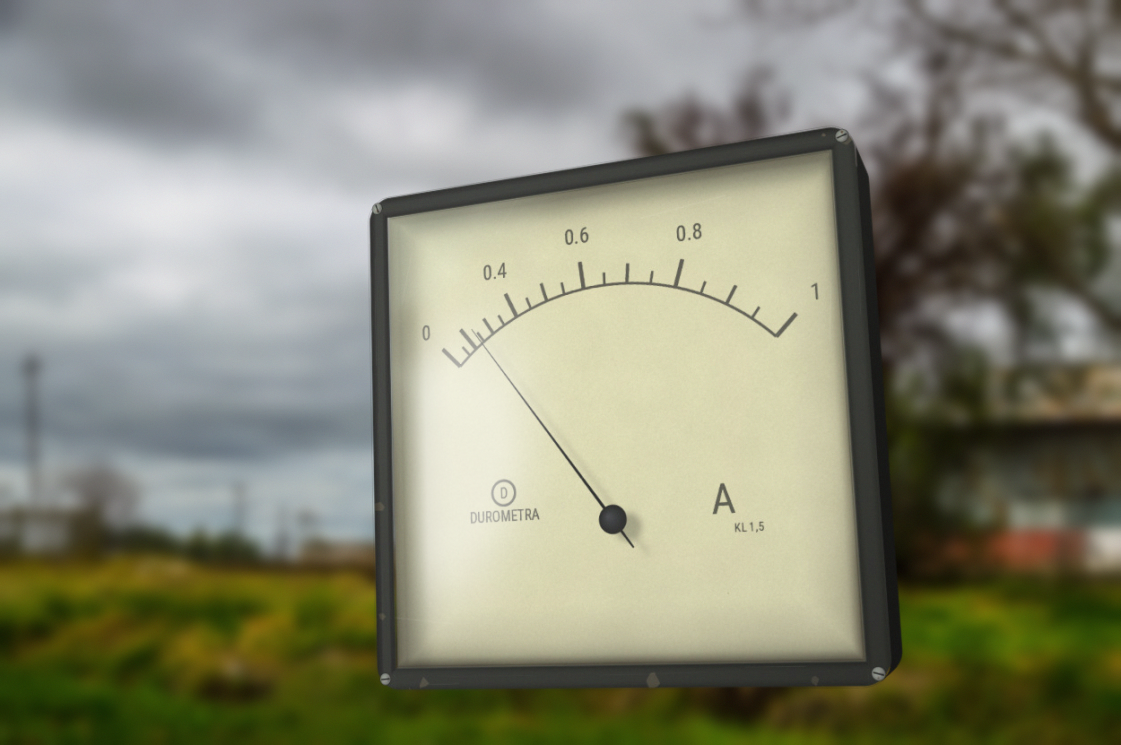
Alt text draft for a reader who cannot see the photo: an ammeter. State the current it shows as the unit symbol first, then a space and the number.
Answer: A 0.25
